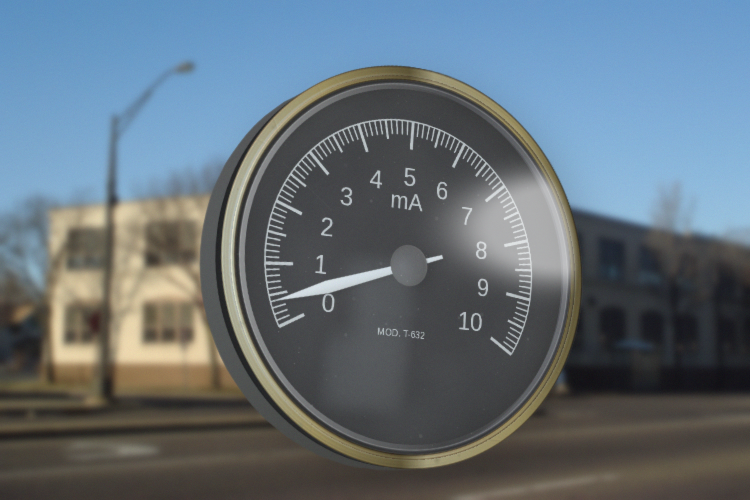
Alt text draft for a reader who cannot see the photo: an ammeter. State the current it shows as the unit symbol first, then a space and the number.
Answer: mA 0.4
